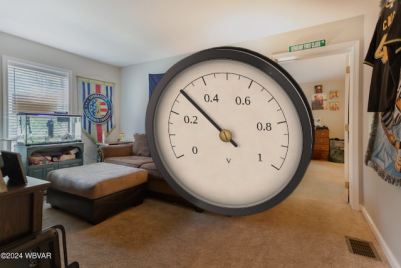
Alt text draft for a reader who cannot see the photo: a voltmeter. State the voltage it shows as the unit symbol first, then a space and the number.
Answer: V 0.3
